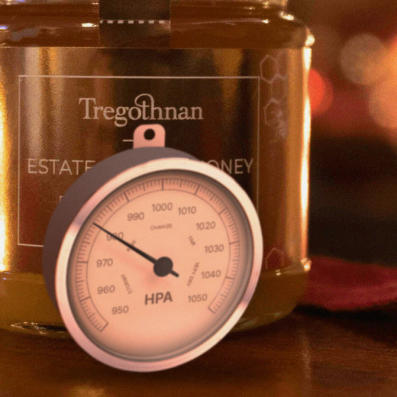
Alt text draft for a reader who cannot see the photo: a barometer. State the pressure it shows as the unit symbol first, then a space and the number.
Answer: hPa 980
